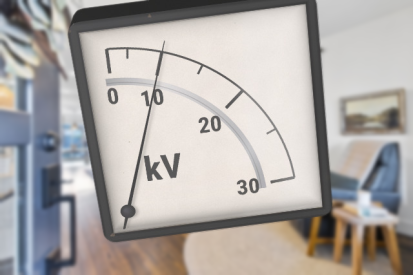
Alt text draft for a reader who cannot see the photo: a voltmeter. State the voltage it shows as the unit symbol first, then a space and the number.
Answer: kV 10
